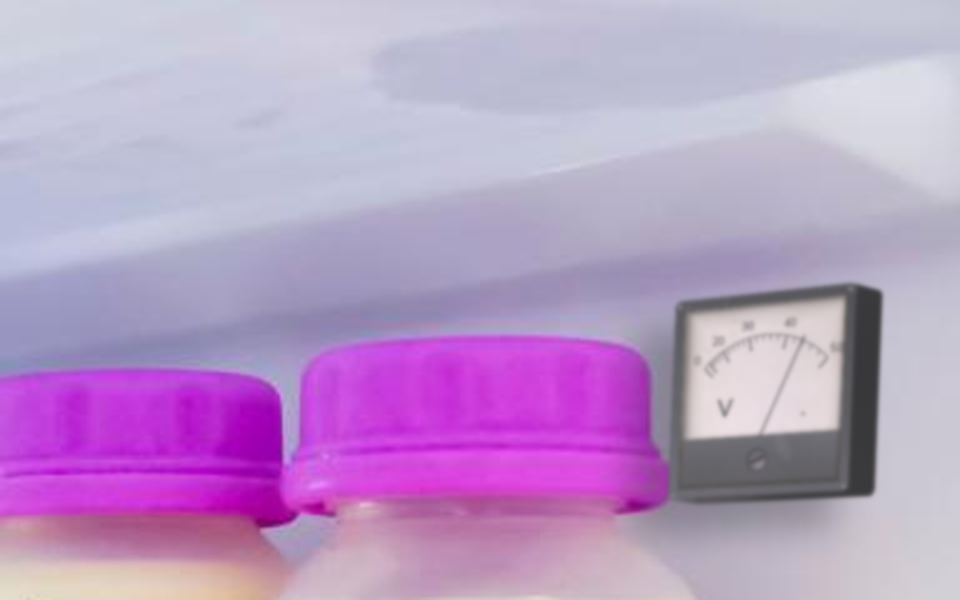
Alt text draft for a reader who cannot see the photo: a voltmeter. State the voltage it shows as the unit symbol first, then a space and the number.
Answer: V 44
